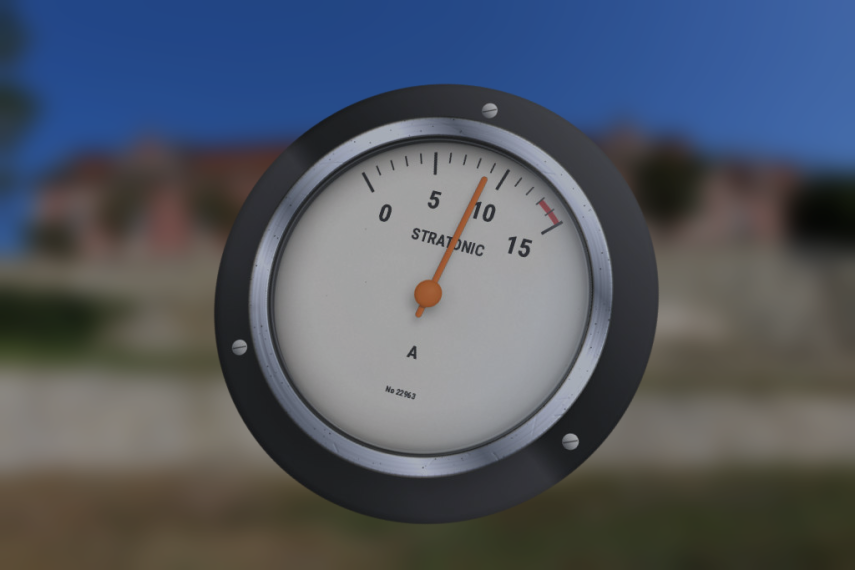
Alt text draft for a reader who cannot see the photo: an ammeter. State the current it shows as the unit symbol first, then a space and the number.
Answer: A 9
